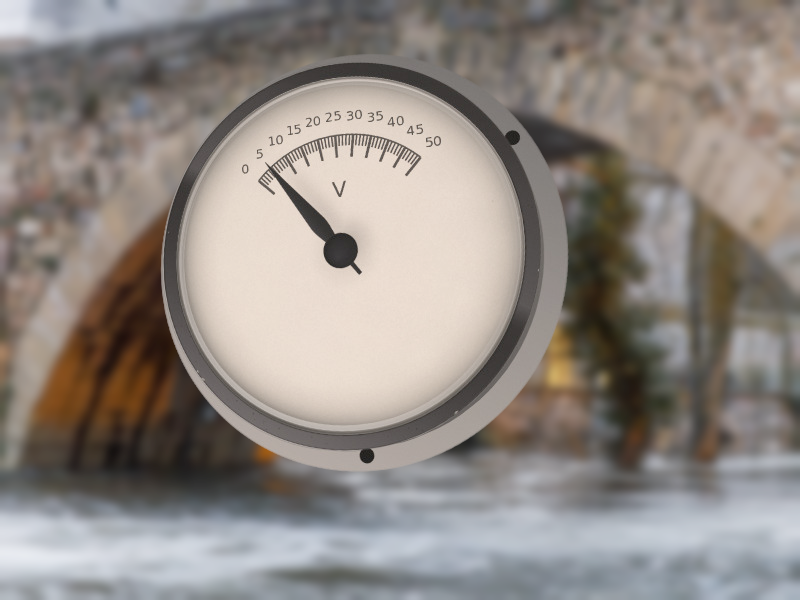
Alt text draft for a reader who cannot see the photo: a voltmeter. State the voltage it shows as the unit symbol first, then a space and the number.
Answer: V 5
